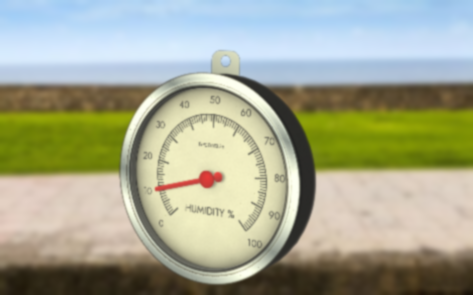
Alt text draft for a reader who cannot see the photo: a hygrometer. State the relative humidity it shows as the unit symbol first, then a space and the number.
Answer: % 10
